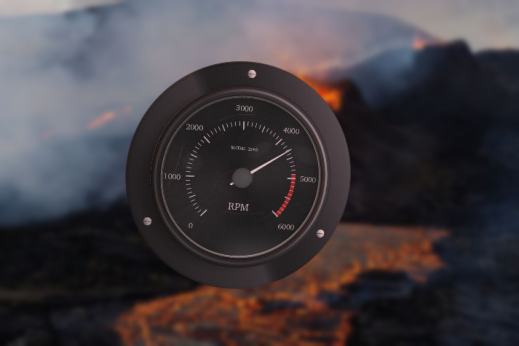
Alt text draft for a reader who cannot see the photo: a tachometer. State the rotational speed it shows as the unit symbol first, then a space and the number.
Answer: rpm 4300
